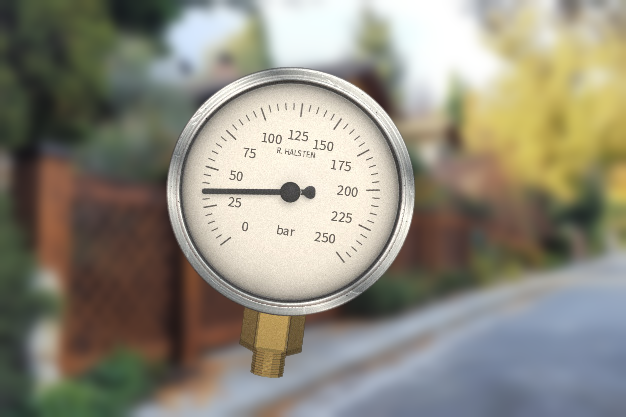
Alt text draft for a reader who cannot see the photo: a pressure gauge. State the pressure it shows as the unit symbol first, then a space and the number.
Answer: bar 35
